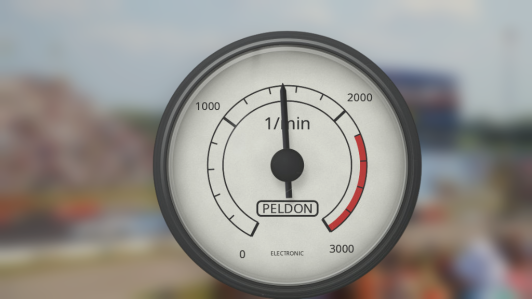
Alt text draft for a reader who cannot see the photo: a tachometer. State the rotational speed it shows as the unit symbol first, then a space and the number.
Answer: rpm 1500
